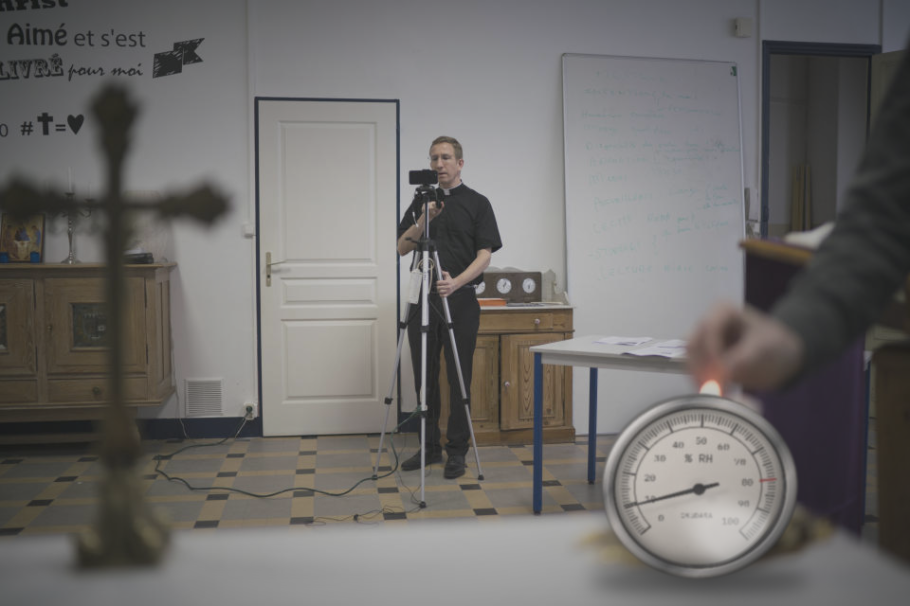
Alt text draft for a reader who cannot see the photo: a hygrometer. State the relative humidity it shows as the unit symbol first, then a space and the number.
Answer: % 10
